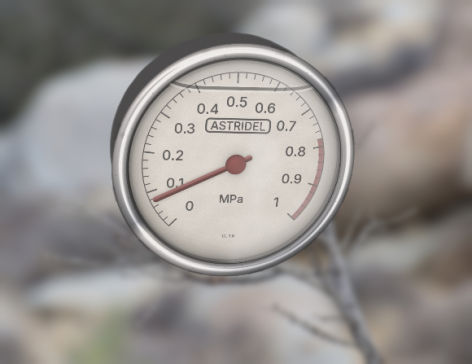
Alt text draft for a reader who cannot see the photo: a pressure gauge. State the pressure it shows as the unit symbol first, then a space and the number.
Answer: MPa 0.08
